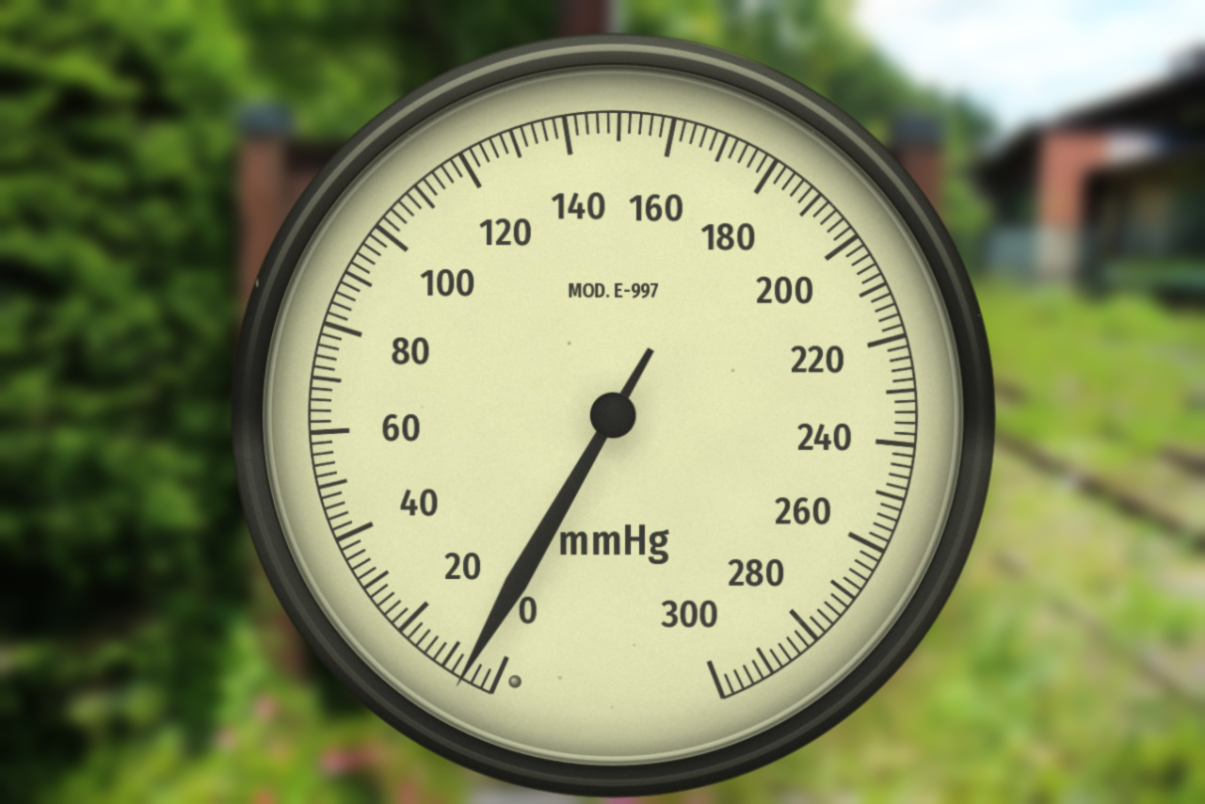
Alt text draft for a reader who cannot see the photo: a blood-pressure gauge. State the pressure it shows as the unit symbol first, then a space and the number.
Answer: mmHg 6
